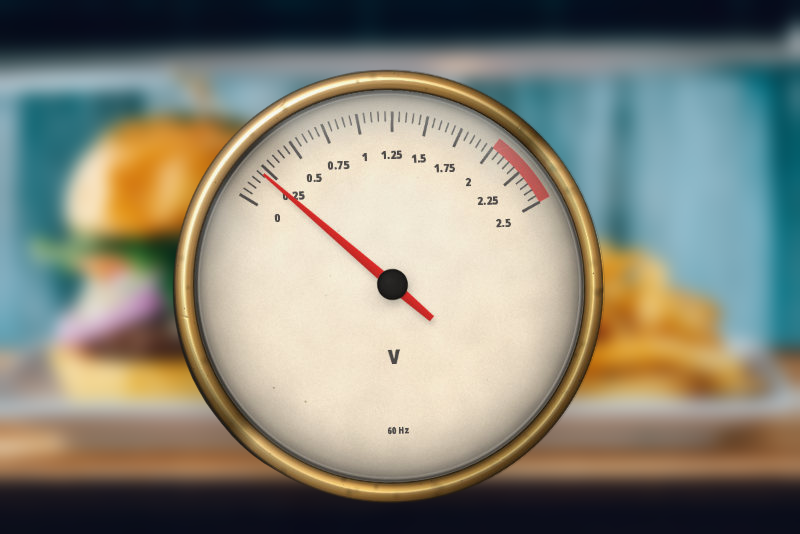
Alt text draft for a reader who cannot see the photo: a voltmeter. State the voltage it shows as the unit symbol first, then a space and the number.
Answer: V 0.2
